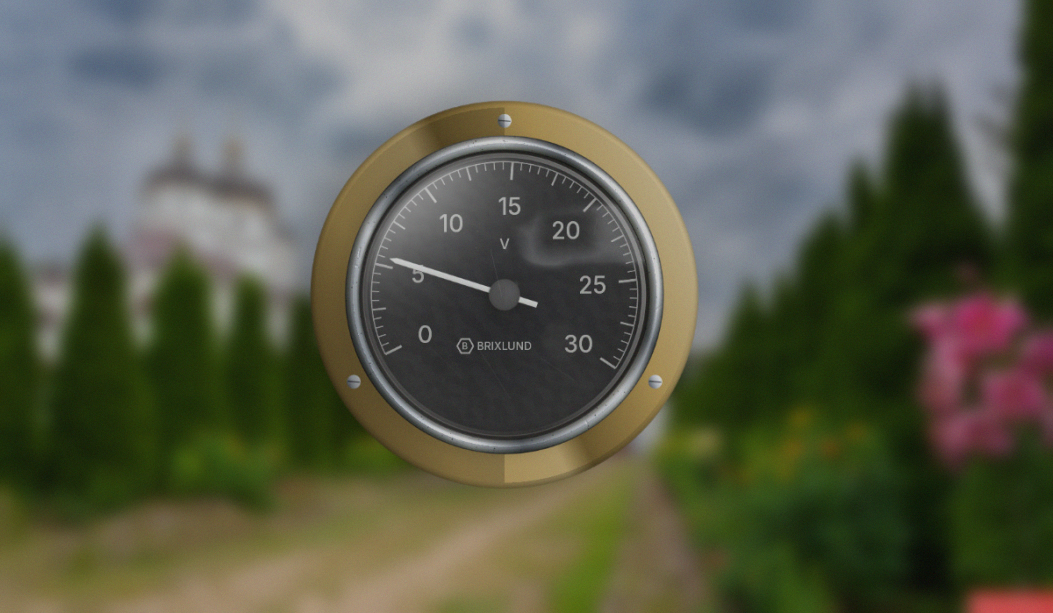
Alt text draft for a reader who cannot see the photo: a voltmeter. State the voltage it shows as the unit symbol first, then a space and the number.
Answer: V 5.5
